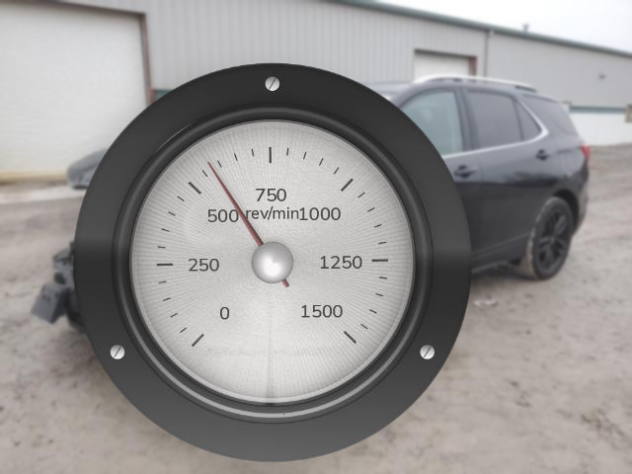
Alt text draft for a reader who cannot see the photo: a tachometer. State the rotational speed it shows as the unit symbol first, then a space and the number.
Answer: rpm 575
